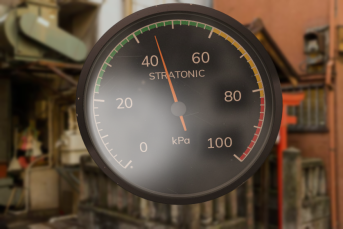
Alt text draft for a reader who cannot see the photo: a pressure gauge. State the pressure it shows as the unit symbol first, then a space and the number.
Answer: kPa 45
